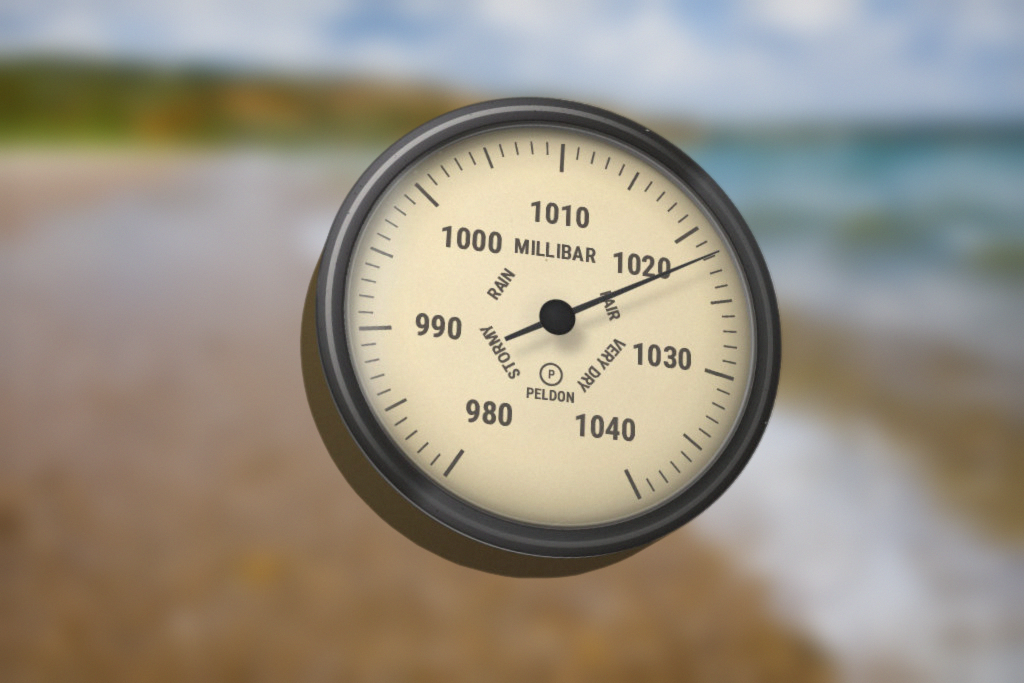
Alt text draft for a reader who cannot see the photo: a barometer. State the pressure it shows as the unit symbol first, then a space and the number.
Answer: mbar 1022
